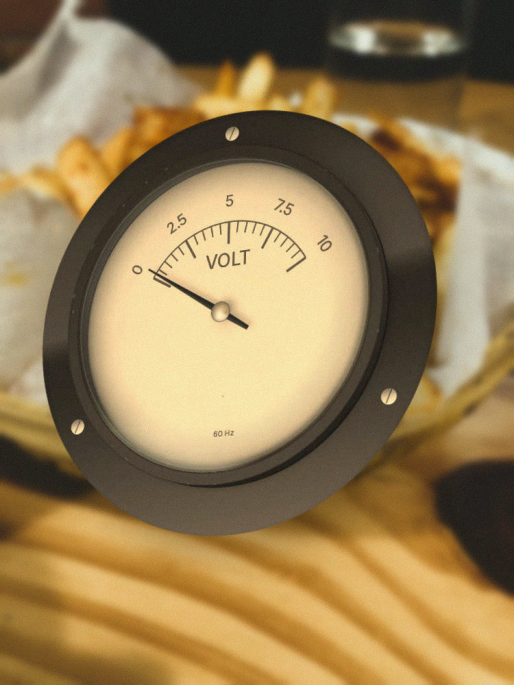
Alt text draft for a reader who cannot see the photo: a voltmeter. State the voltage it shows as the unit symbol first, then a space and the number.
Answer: V 0.25
